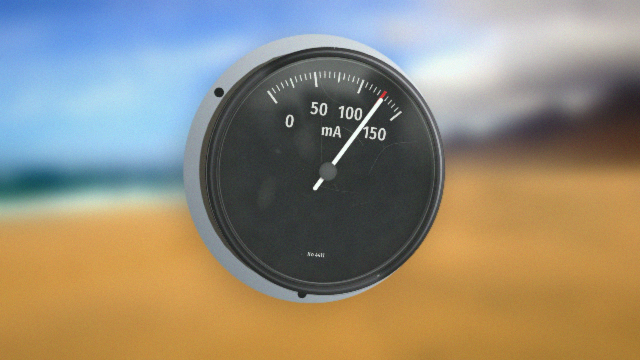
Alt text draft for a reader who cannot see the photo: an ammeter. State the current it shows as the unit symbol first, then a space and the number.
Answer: mA 125
